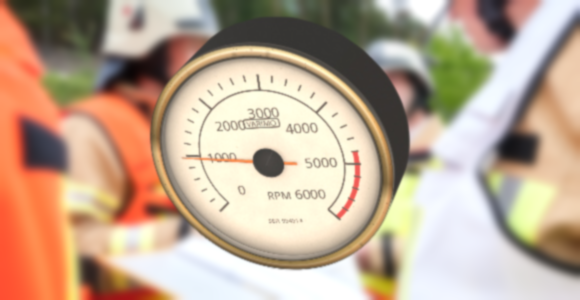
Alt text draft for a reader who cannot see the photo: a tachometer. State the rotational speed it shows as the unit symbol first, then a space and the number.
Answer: rpm 1000
